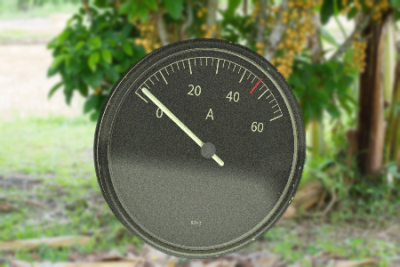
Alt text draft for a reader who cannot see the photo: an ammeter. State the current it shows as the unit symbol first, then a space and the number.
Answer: A 2
